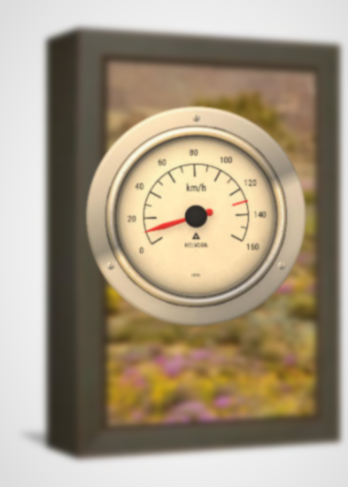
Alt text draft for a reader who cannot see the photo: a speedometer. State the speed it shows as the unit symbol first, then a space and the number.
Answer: km/h 10
